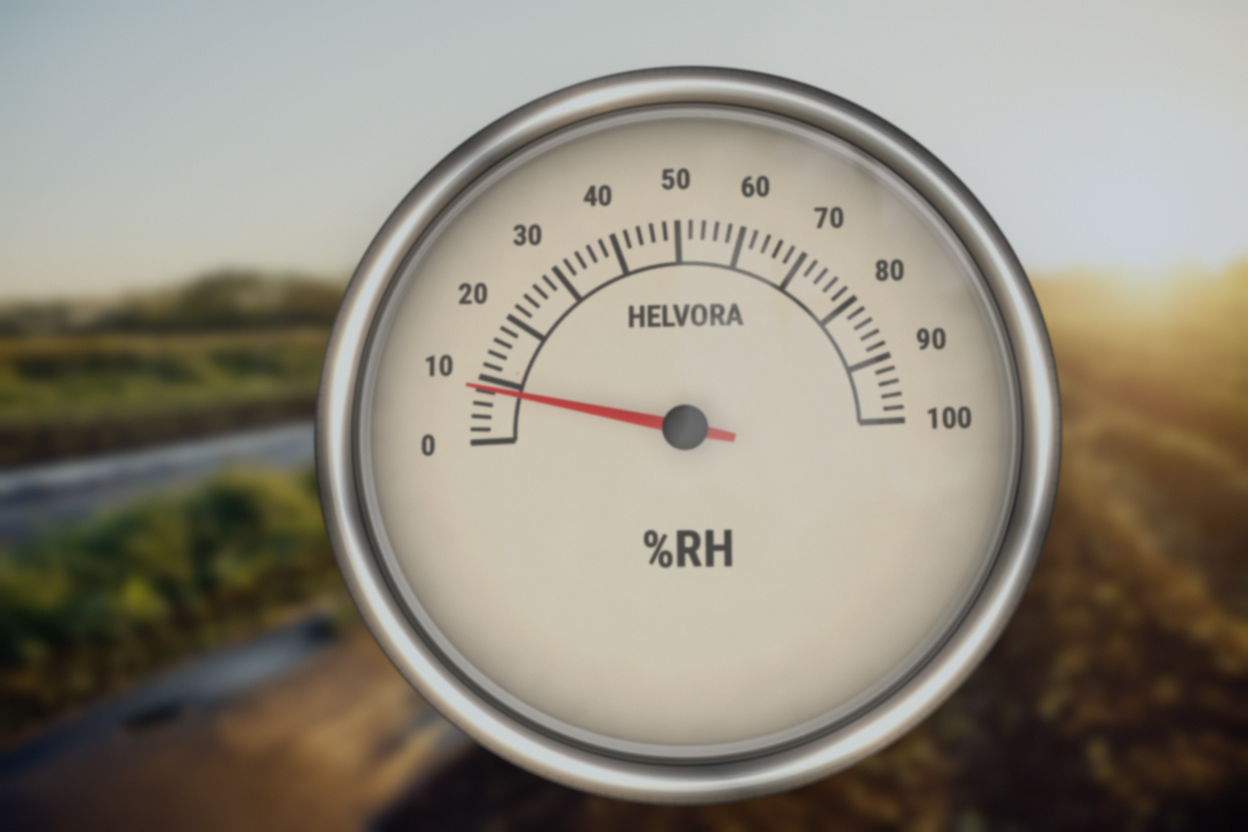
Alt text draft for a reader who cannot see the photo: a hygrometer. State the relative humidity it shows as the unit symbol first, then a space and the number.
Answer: % 8
